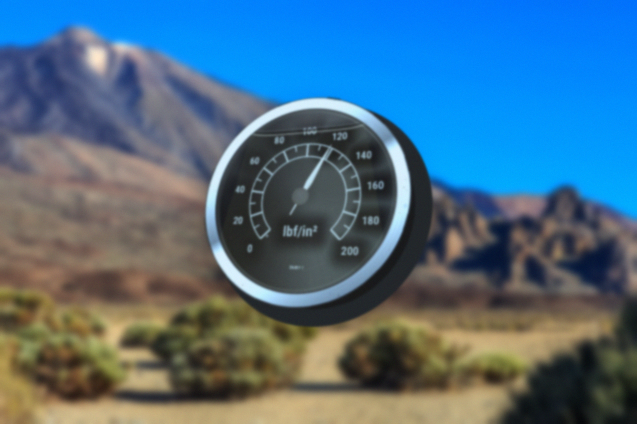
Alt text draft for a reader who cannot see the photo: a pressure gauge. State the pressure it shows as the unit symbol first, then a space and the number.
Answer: psi 120
